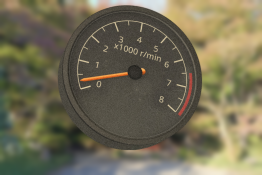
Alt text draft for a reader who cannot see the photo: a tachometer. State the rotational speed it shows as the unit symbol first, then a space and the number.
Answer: rpm 250
